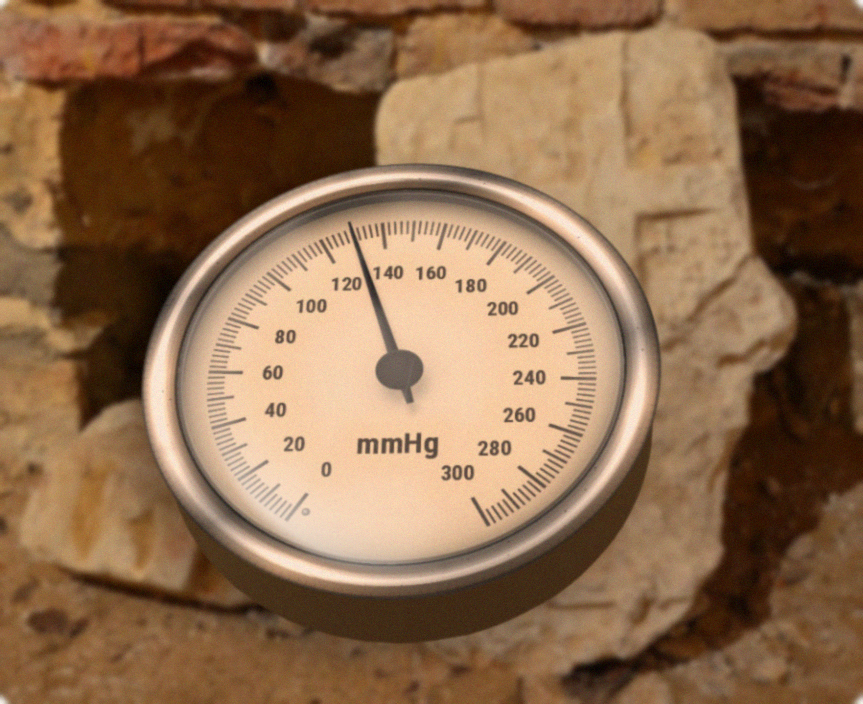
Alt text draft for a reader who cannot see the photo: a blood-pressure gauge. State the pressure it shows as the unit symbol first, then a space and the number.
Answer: mmHg 130
